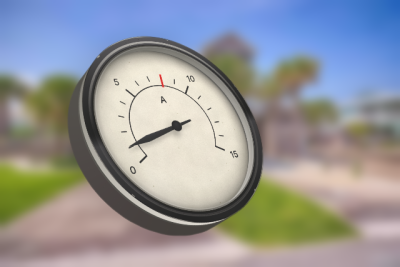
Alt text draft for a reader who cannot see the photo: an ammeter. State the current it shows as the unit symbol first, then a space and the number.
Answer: A 1
